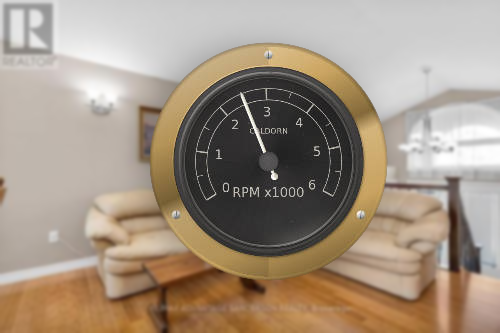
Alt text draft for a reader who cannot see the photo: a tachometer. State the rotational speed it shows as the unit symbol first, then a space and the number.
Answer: rpm 2500
